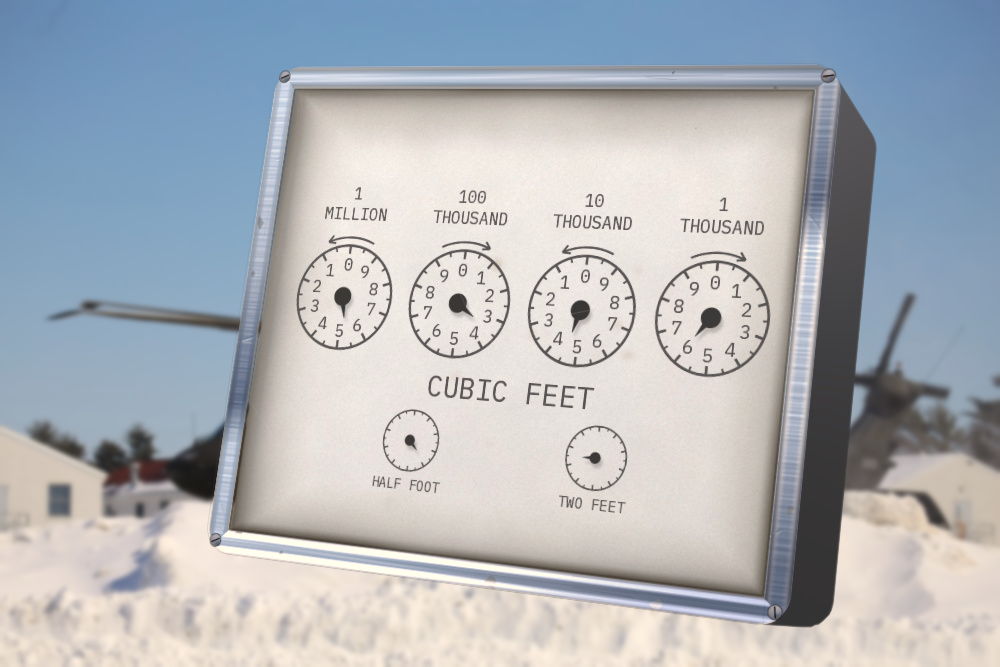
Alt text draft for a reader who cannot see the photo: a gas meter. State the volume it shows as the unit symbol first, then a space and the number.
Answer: ft³ 534600
